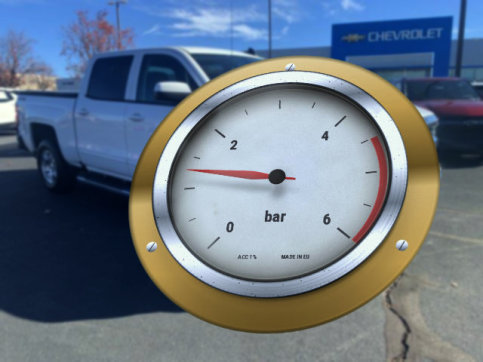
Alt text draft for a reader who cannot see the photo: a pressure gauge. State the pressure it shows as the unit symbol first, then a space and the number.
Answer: bar 1.25
